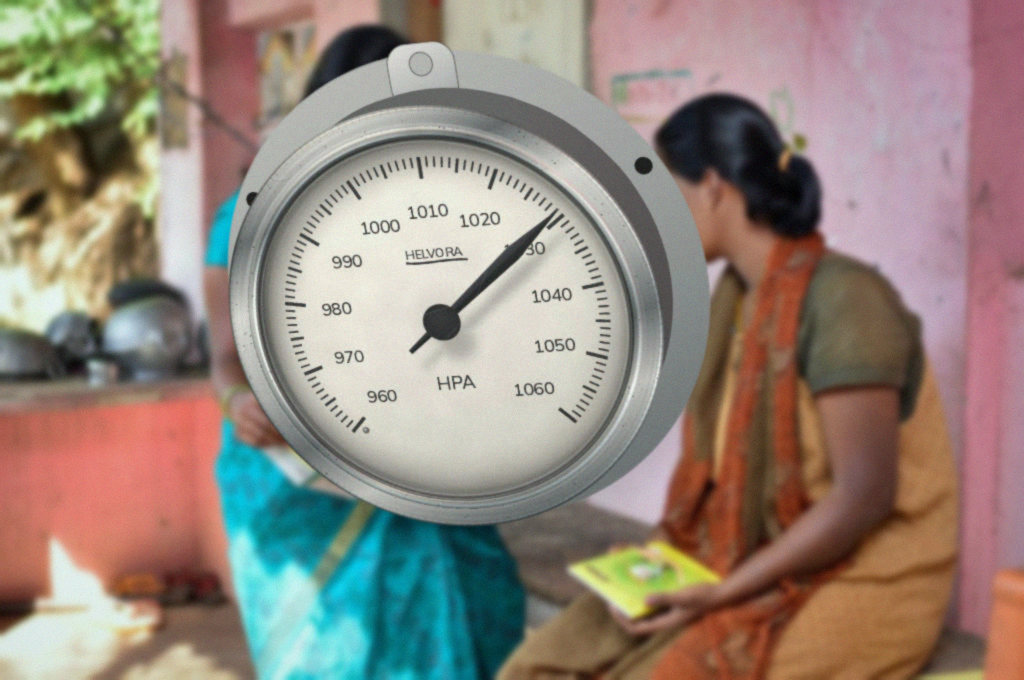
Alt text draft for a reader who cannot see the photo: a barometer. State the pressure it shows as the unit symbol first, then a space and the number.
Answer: hPa 1029
